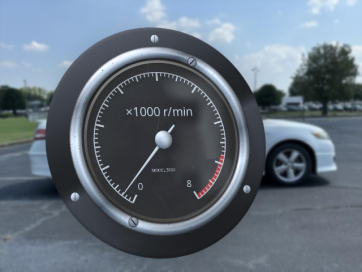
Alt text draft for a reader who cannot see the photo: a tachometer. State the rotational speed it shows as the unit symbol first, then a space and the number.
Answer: rpm 300
